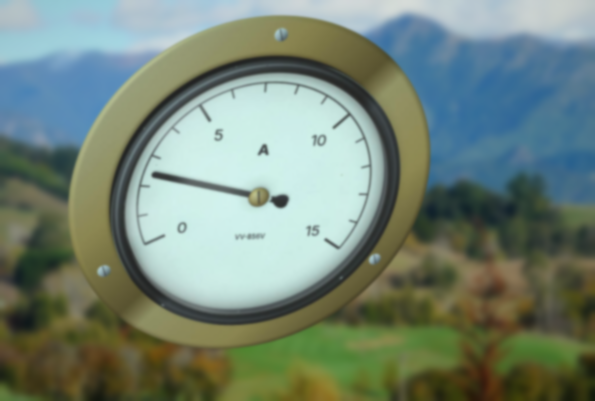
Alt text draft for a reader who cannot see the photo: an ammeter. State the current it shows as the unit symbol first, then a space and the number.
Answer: A 2.5
